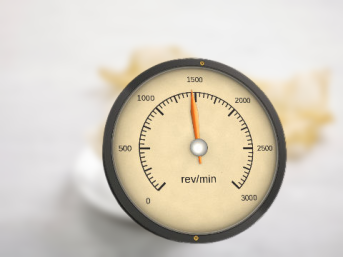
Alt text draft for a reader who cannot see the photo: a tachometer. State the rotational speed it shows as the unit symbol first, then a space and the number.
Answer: rpm 1450
